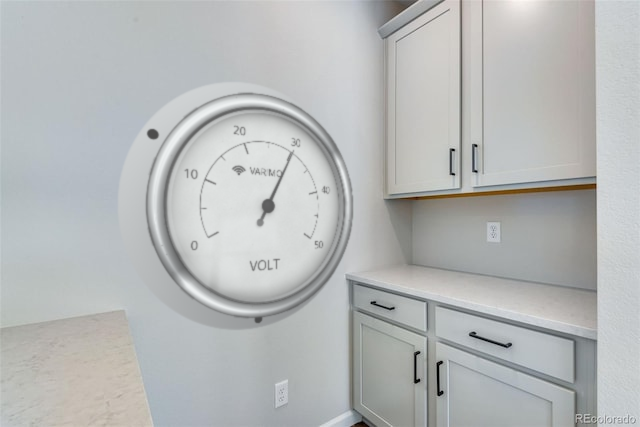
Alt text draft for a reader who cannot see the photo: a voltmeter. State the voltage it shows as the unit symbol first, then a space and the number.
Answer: V 30
